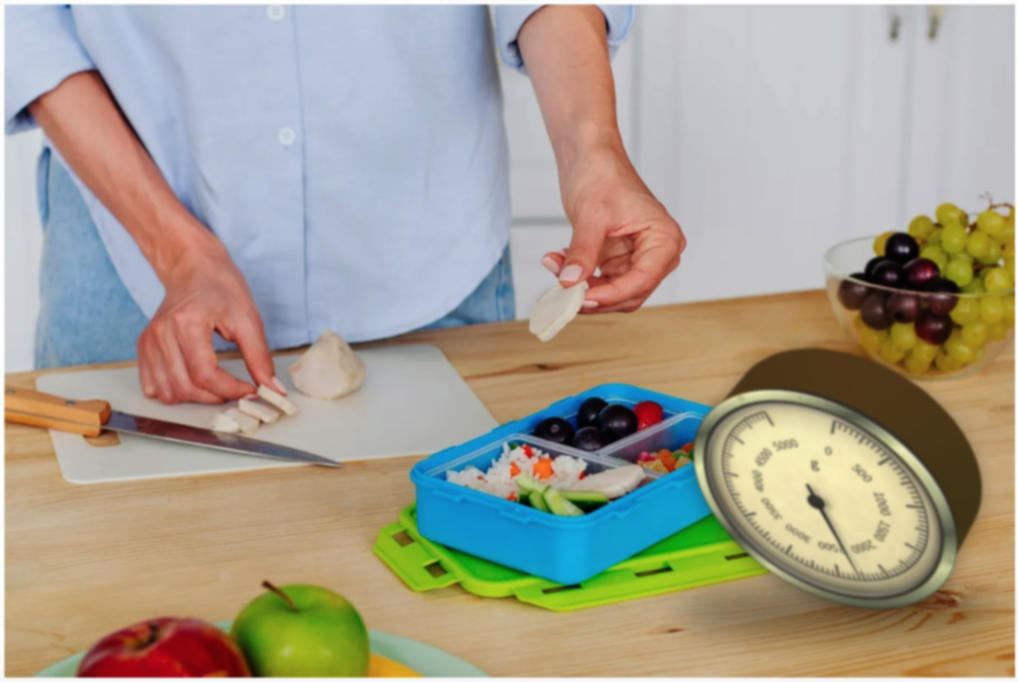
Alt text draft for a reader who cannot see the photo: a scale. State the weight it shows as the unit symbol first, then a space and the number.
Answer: g 2250
